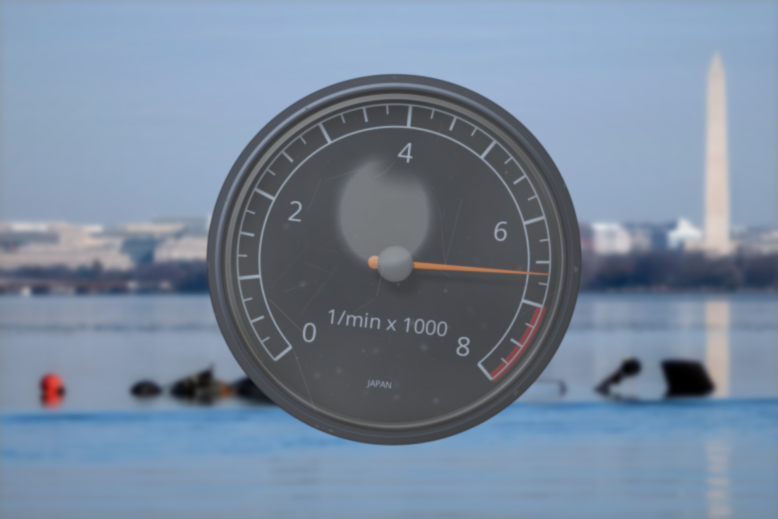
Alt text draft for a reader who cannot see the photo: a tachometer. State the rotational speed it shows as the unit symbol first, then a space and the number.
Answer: rpm 6625
